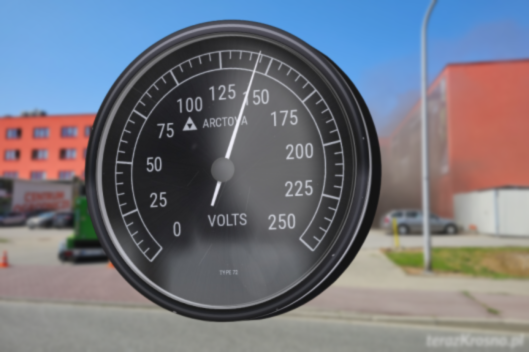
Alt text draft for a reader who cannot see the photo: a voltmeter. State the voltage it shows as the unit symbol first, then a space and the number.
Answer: V 145
